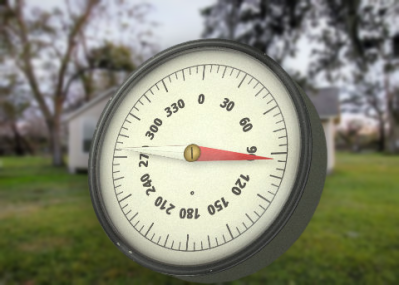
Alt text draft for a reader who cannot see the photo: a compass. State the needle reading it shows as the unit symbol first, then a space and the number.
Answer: ° 95
